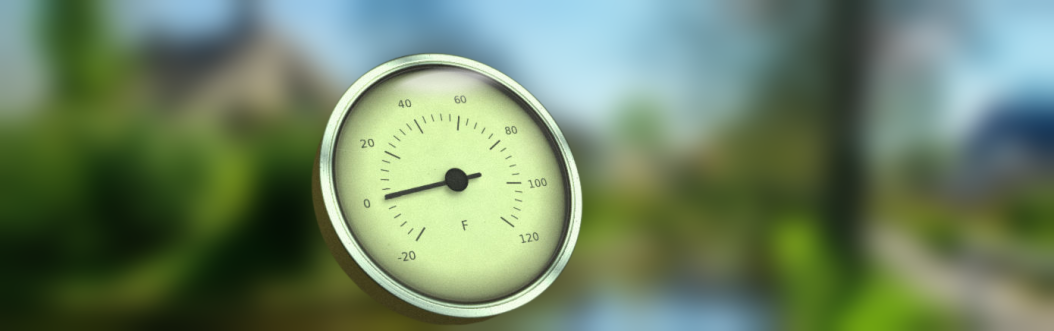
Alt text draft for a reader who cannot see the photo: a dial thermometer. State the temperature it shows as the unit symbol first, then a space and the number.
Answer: °F 0
